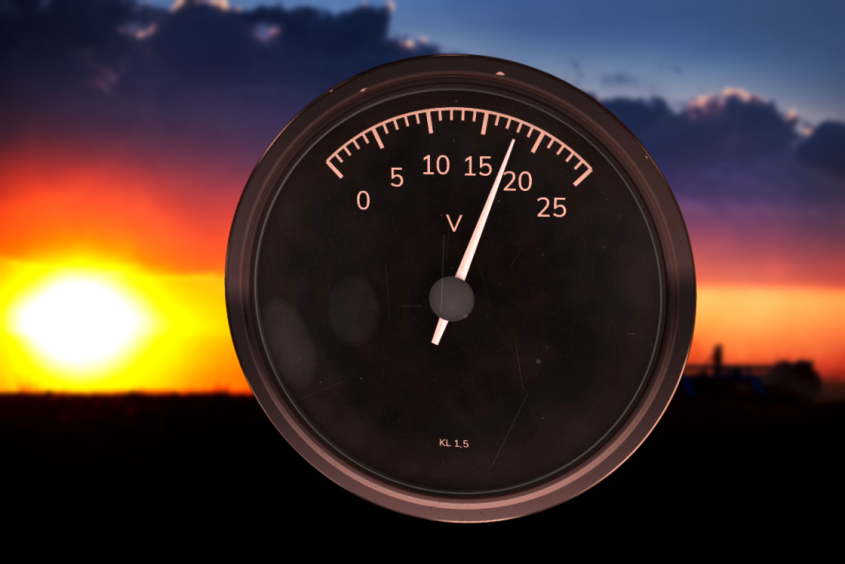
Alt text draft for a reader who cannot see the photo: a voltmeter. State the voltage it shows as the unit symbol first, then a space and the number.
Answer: V 18
